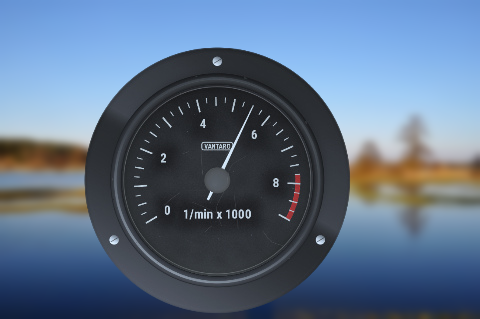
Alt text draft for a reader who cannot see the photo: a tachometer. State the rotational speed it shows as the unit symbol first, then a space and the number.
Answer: rpm 5500
